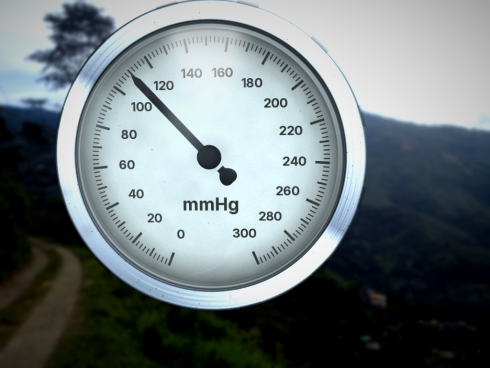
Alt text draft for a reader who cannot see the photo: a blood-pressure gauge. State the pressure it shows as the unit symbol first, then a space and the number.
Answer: mmHg 110
